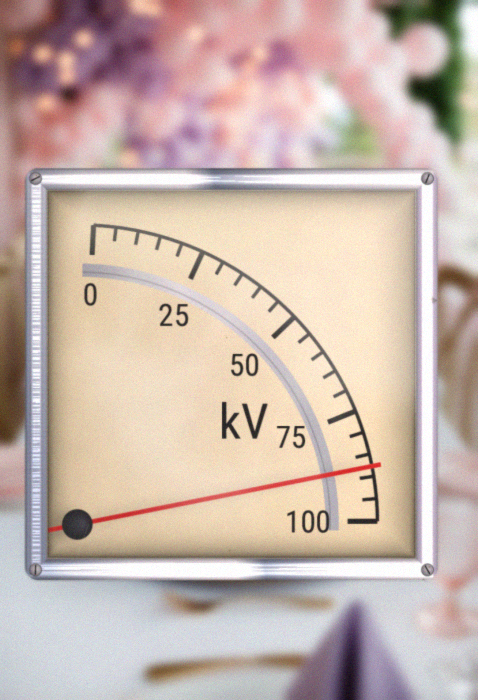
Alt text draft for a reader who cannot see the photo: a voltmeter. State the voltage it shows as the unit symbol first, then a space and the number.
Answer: kV 87.5
